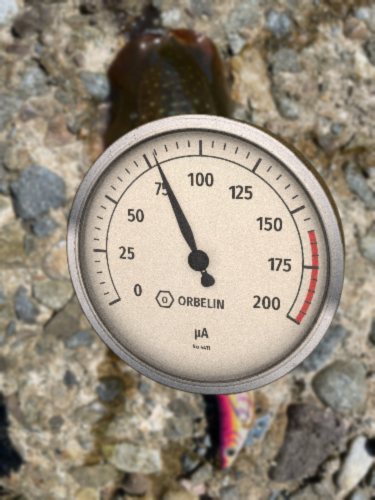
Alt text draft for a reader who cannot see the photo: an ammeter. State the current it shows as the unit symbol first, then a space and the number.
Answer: µA 80
